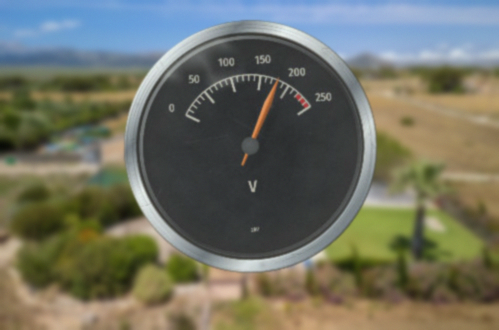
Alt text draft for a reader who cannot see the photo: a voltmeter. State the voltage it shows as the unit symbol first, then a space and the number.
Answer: V 180
